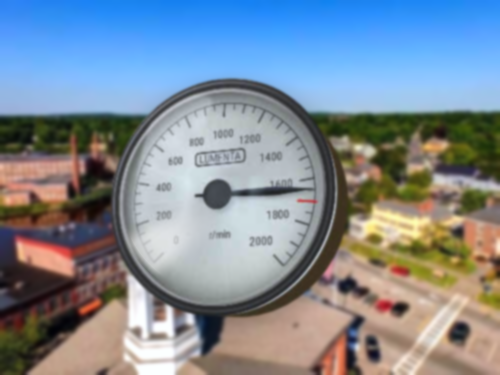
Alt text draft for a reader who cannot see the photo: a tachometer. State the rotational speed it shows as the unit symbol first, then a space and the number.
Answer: rpm 1650
